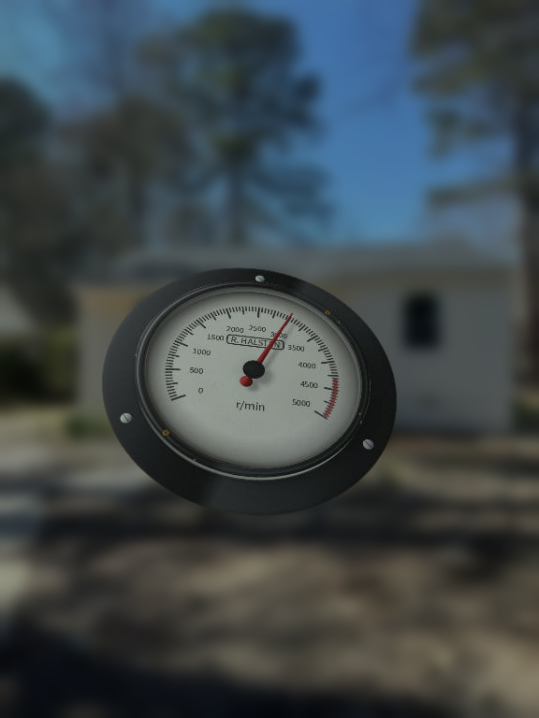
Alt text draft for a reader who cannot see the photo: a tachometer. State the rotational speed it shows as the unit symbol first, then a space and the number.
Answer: rpm 3000
